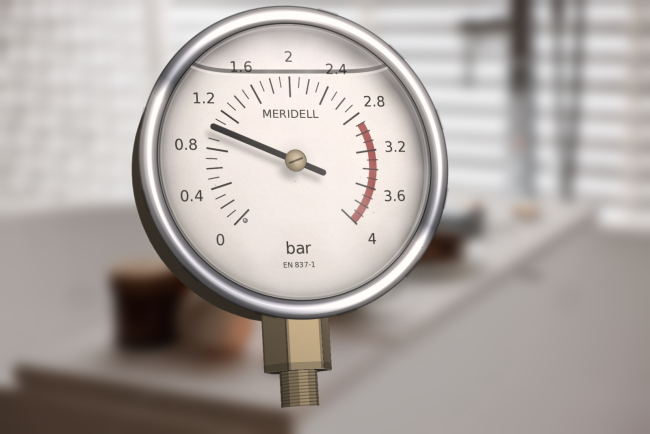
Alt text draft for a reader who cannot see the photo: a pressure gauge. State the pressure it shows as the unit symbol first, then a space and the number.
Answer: bar 1
